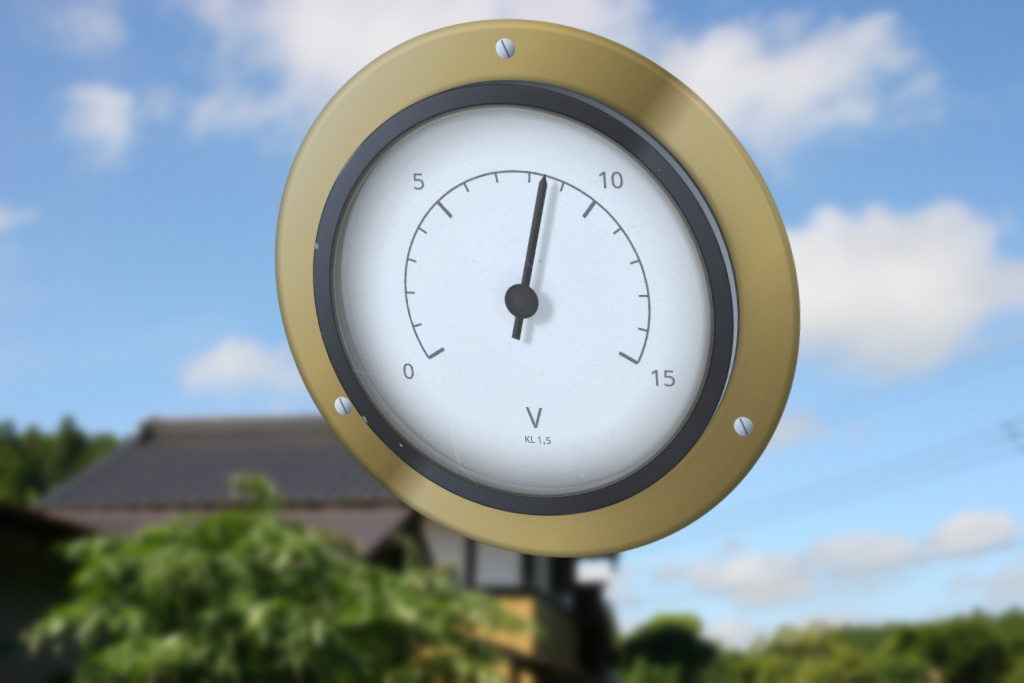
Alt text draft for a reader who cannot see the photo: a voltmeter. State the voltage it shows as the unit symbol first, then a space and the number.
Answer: V 8.5
